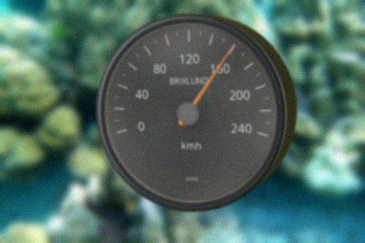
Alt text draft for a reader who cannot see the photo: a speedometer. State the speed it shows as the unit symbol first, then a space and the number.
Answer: km/h 160
